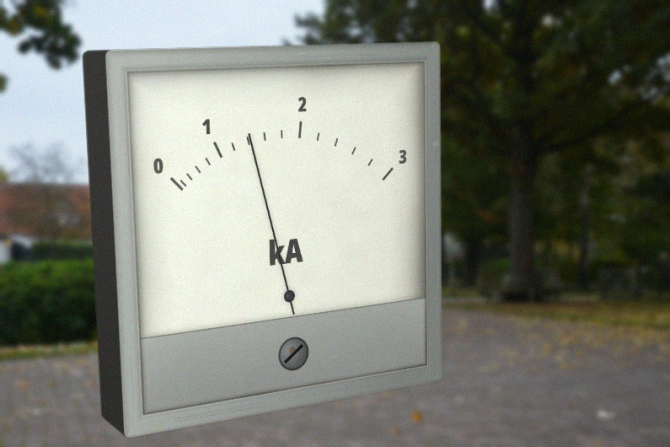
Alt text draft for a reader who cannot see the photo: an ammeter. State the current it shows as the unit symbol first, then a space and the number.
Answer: kA 1.4
